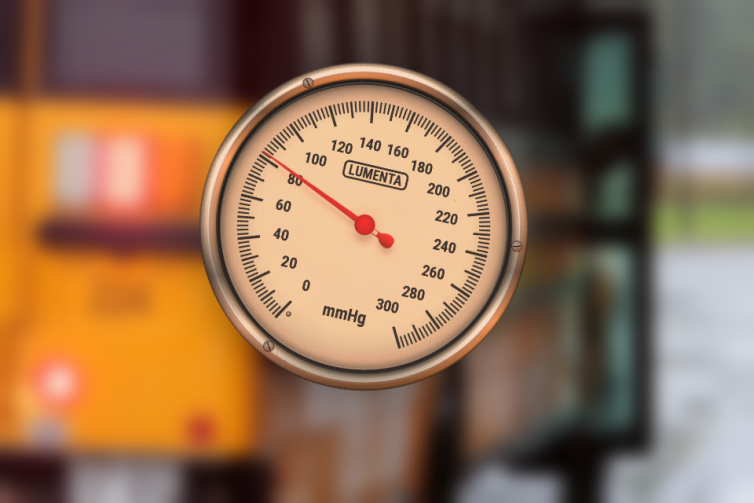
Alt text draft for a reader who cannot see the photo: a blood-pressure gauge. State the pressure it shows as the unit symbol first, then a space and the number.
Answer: mmHg 82
